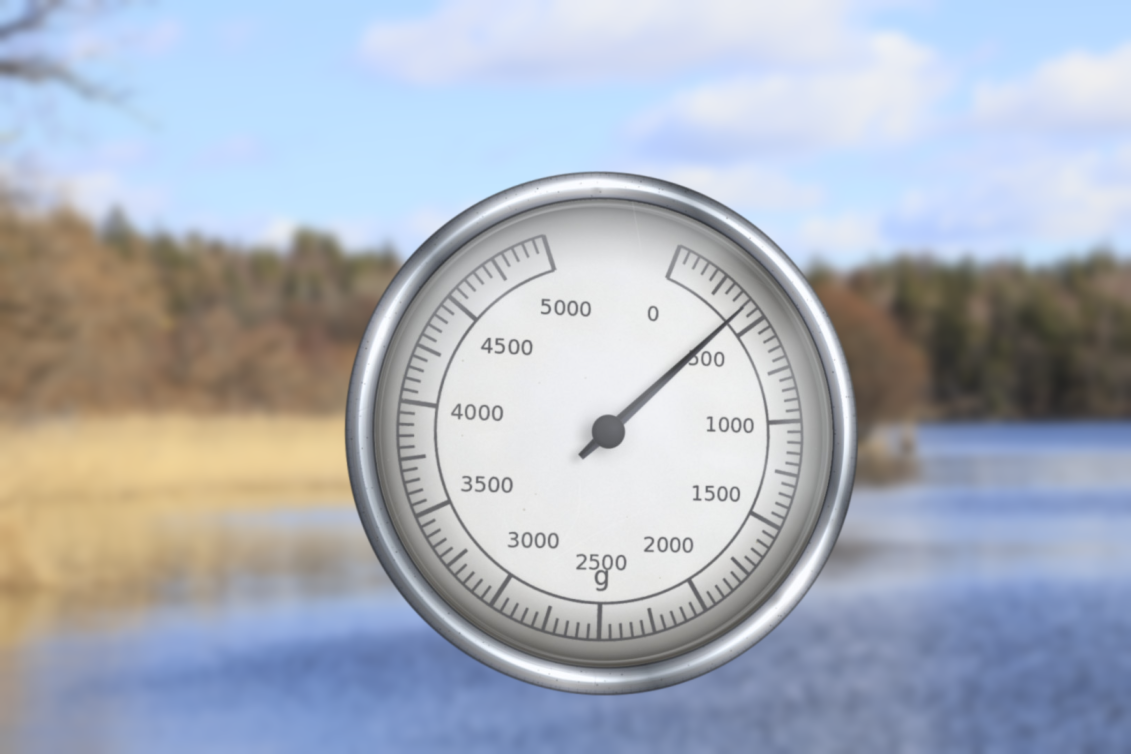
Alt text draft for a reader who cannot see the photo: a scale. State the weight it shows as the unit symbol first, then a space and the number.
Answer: g 400
